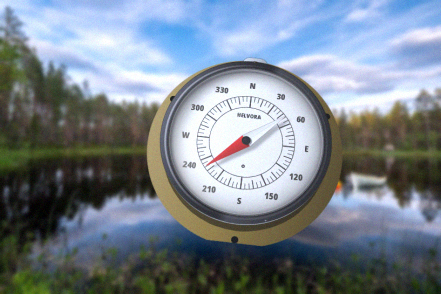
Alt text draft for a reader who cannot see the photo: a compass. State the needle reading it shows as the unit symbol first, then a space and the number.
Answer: ° 230
